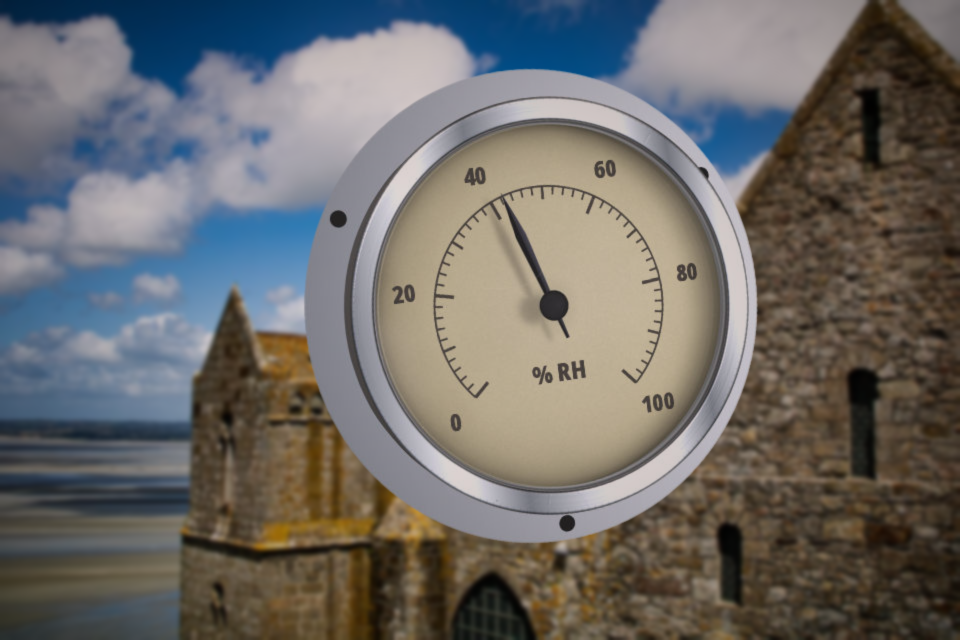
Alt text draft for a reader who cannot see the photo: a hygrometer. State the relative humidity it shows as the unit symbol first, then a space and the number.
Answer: % 42
